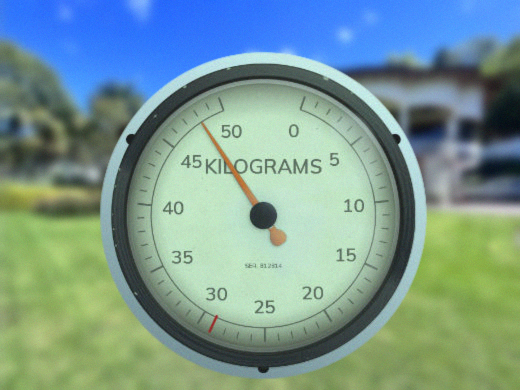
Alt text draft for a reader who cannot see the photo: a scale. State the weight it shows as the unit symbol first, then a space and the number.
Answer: kg 48
